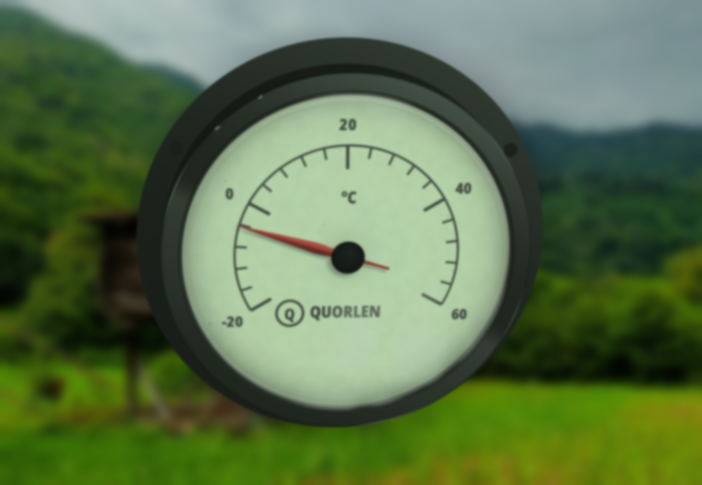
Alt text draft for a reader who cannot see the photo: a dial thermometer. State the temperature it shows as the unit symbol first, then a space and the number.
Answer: °C -4
